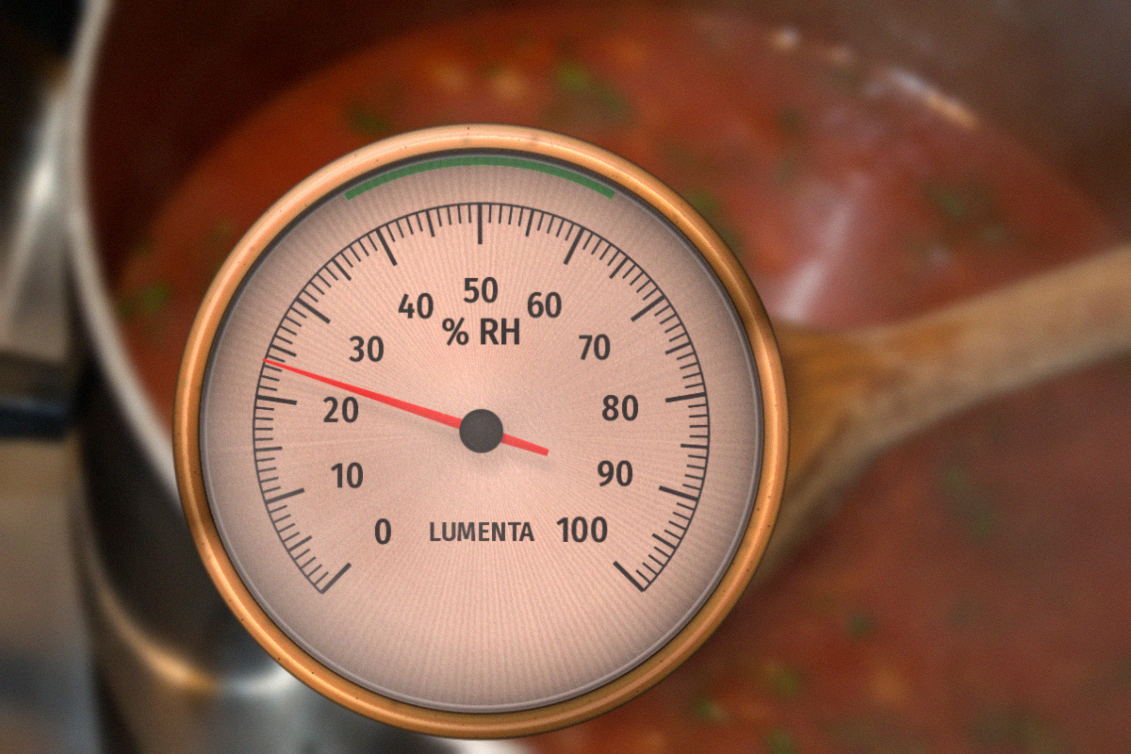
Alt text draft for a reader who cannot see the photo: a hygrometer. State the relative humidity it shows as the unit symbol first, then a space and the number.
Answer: % 23.5
